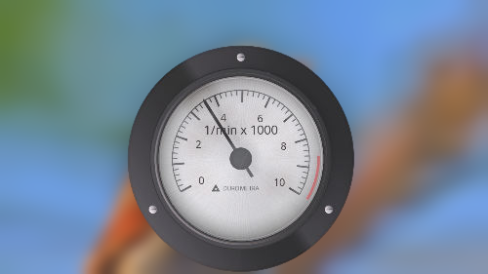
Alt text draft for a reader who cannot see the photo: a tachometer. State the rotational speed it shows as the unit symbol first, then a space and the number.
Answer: rpm 3600
